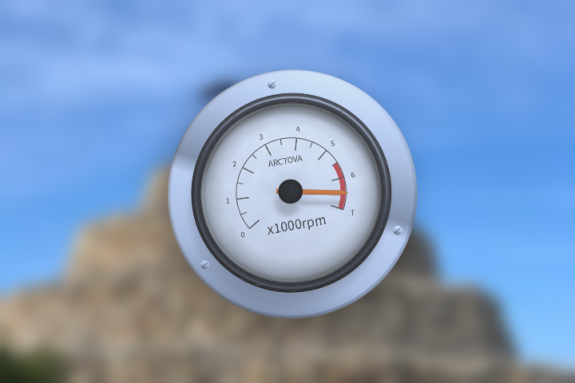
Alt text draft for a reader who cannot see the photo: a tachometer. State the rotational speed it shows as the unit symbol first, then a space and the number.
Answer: rpm 6500
